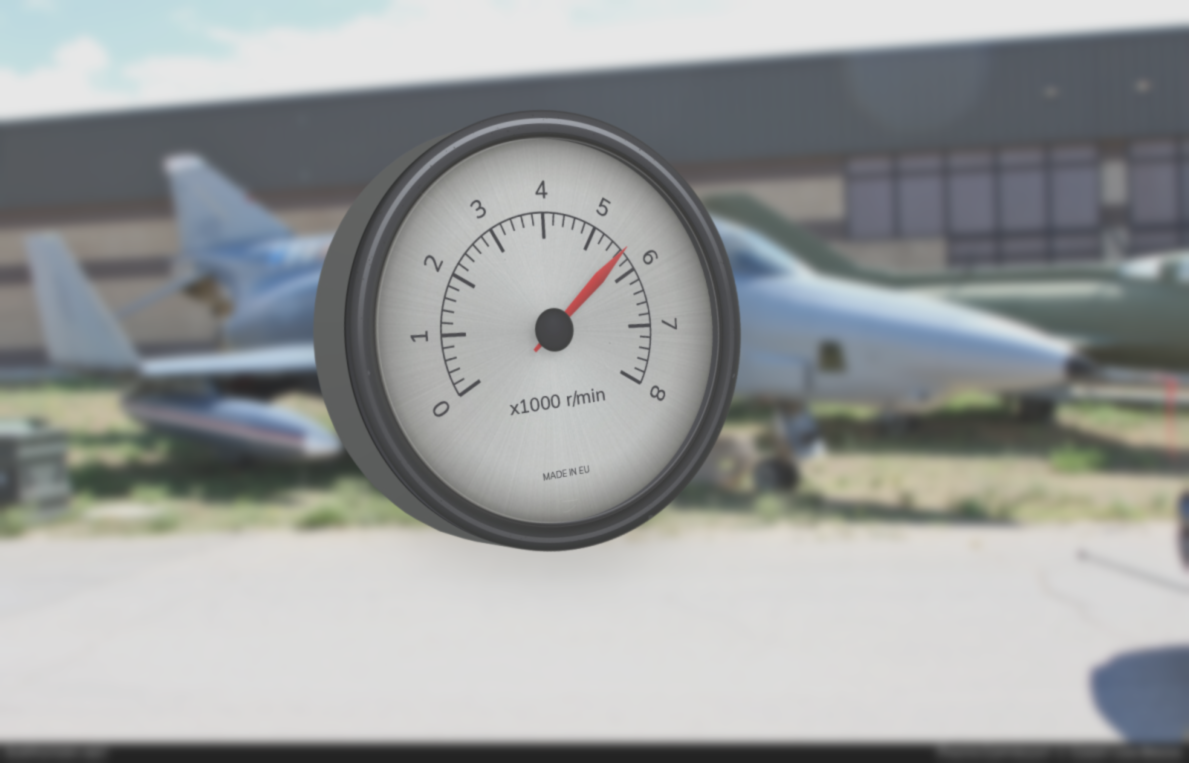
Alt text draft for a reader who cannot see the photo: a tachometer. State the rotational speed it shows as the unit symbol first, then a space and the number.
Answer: rpm 5600
